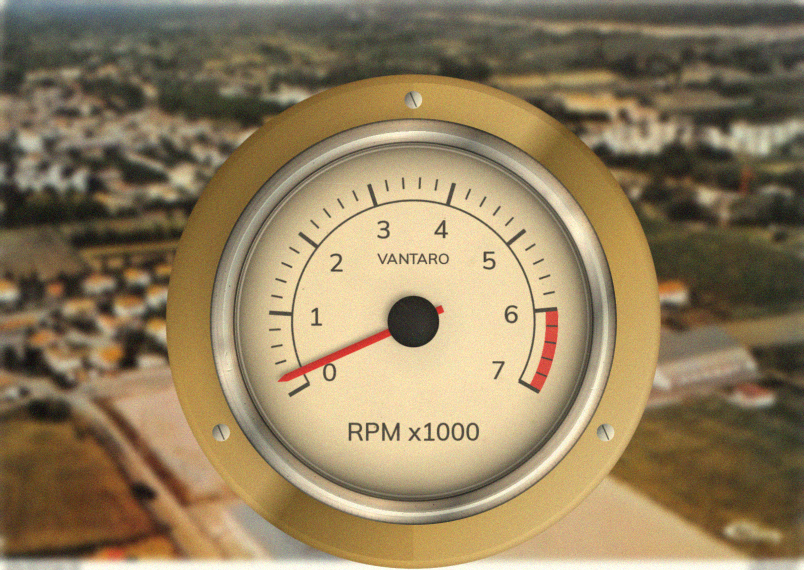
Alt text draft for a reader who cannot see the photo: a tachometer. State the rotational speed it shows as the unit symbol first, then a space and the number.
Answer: rpm 200
